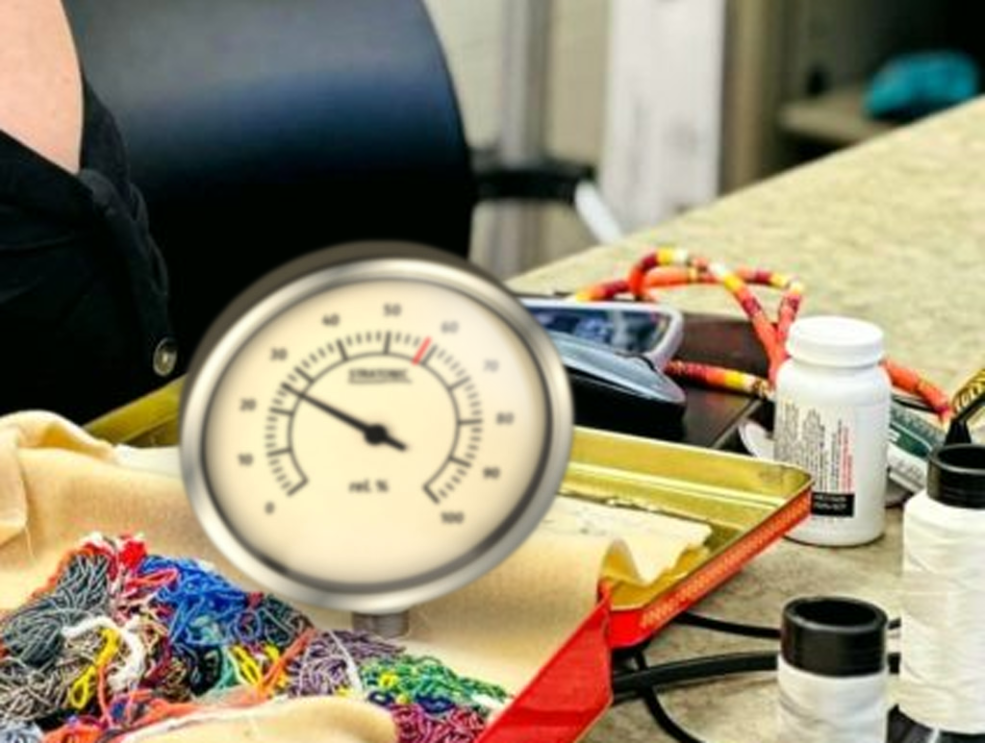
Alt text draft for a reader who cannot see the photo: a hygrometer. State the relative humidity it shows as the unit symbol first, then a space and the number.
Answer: % 26
